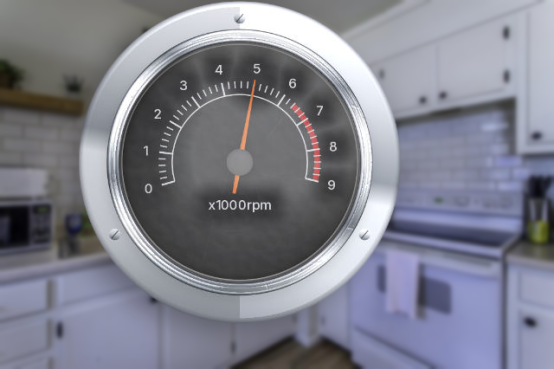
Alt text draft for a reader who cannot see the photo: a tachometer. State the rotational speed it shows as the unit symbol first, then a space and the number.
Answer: rpm 5000
